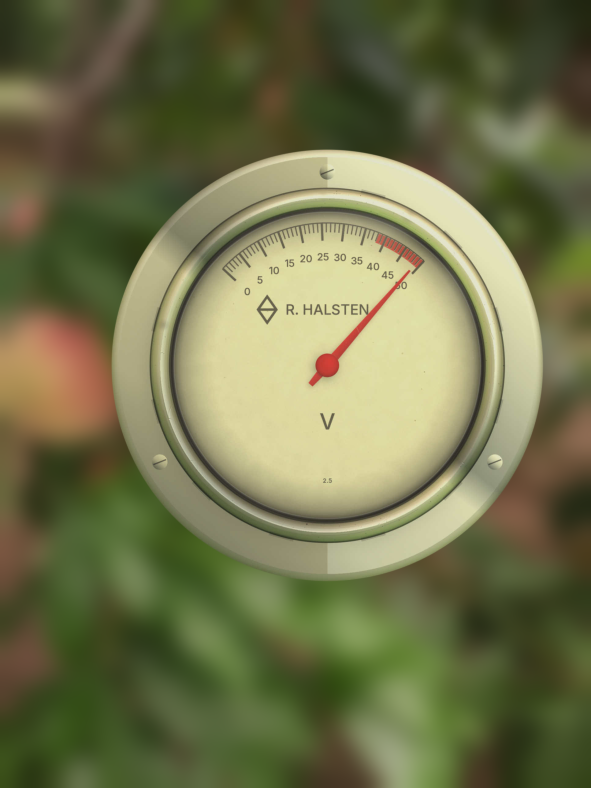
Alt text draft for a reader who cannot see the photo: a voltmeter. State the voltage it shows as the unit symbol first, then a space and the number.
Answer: V 49
